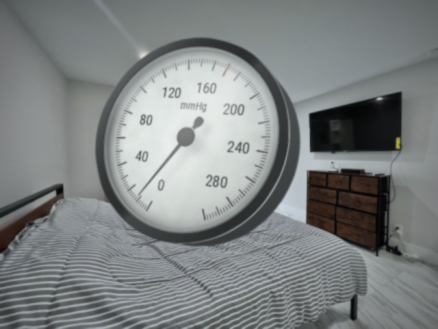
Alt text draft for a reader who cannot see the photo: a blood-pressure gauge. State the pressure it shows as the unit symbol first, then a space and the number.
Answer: mmHg 10
